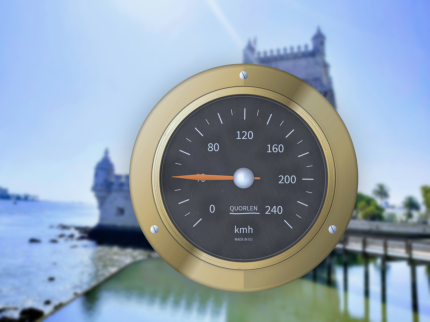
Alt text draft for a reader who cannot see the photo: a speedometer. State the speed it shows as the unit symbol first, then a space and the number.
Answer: km/h 40
